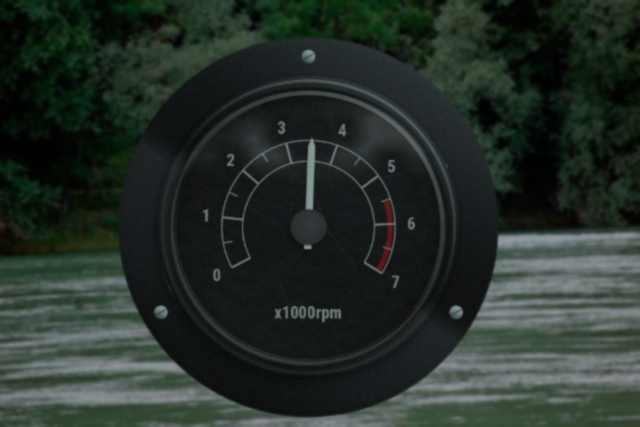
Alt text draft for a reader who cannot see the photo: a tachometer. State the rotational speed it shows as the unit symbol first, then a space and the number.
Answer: rpm 3500
